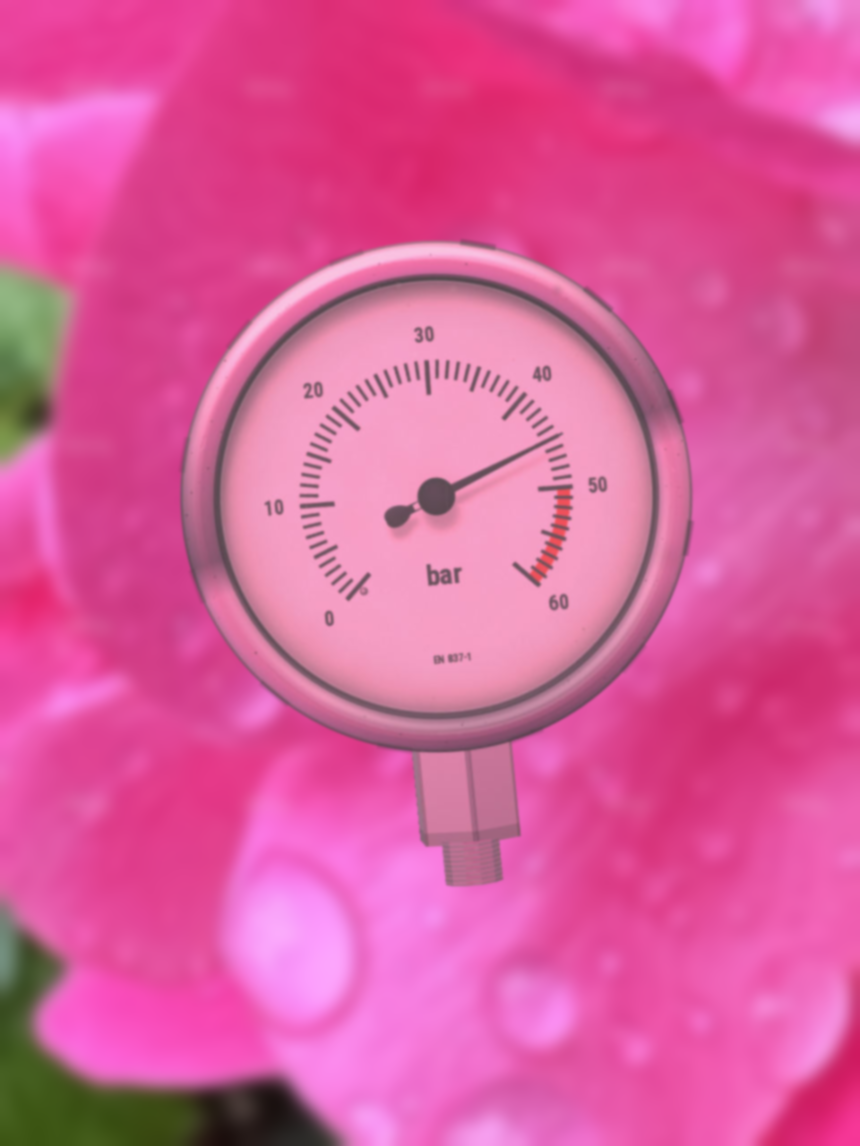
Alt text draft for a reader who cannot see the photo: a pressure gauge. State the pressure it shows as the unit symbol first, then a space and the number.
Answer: bar 45
